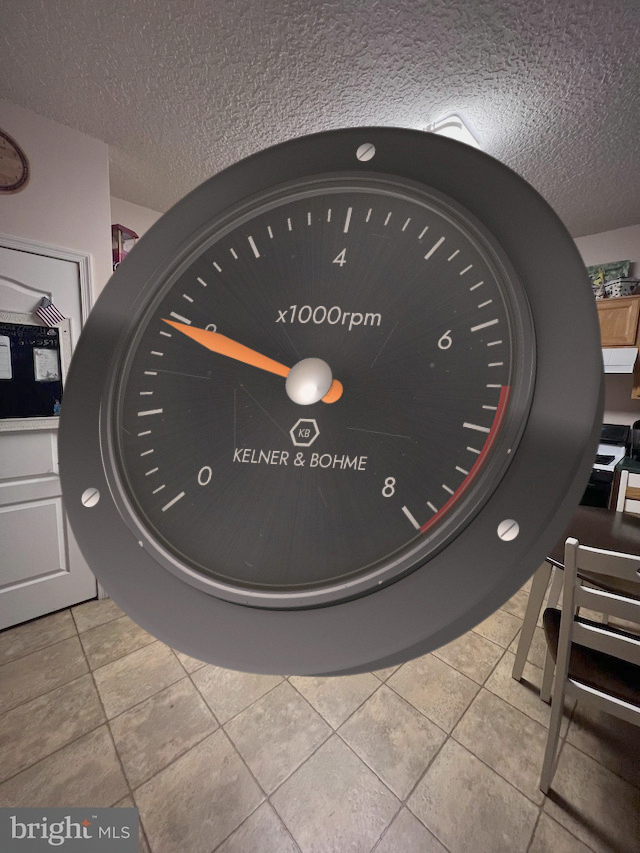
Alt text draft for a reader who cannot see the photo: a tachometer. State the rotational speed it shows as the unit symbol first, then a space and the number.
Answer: rpm 1900
